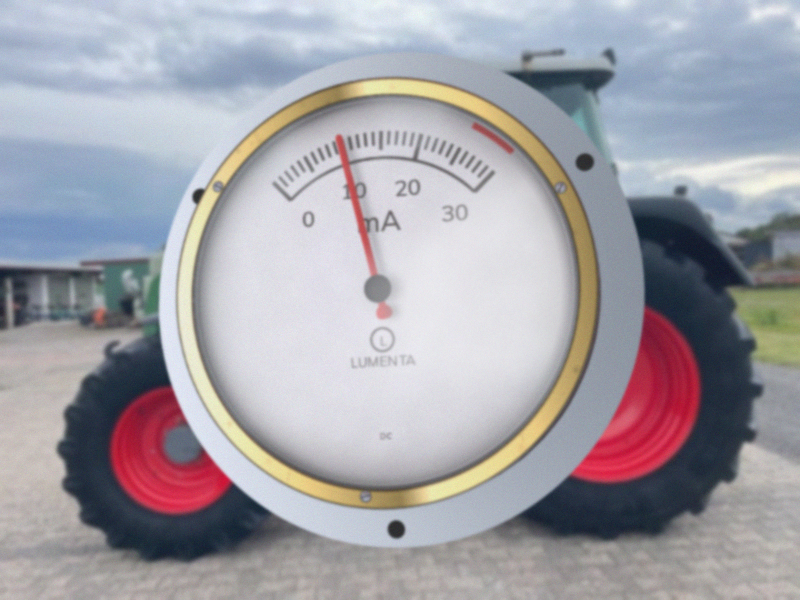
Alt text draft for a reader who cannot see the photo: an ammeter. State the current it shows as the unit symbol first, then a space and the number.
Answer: mA 10
